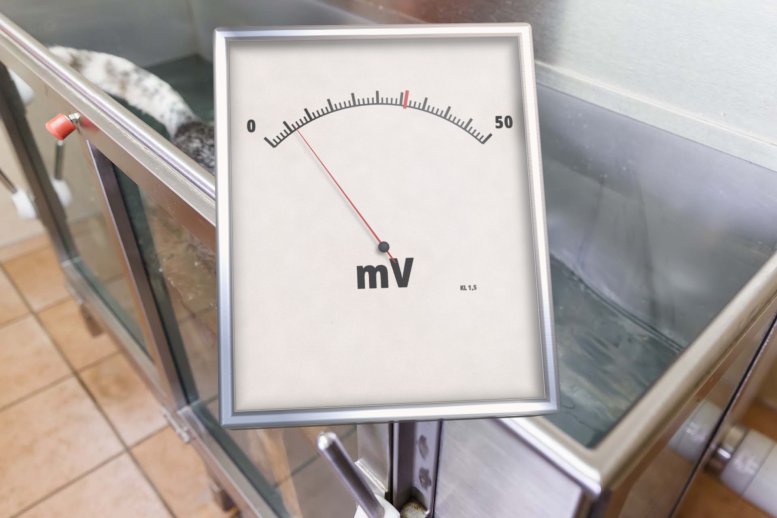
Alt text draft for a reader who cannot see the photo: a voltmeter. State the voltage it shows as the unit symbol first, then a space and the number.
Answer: mV 6
